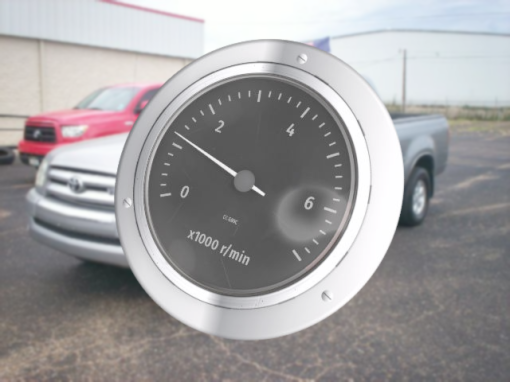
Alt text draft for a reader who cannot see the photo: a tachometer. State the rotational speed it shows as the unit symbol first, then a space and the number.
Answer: rpm 1200
